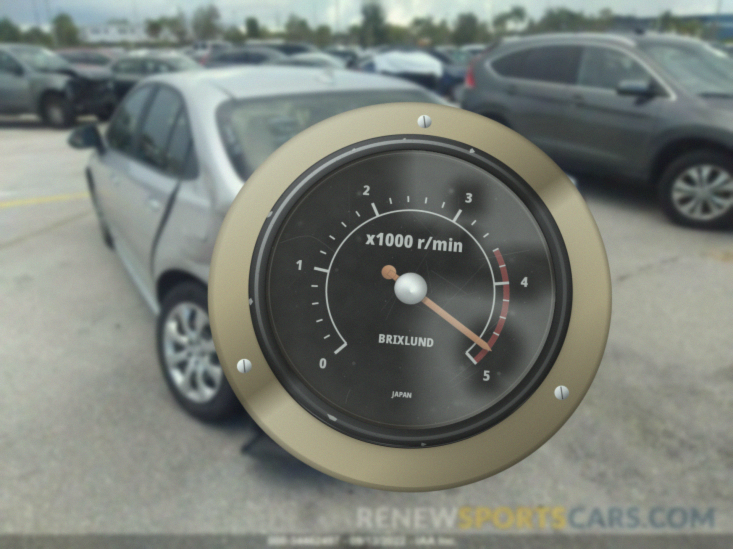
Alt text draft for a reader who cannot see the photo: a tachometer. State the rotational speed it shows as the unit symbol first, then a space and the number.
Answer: rpm 4800
